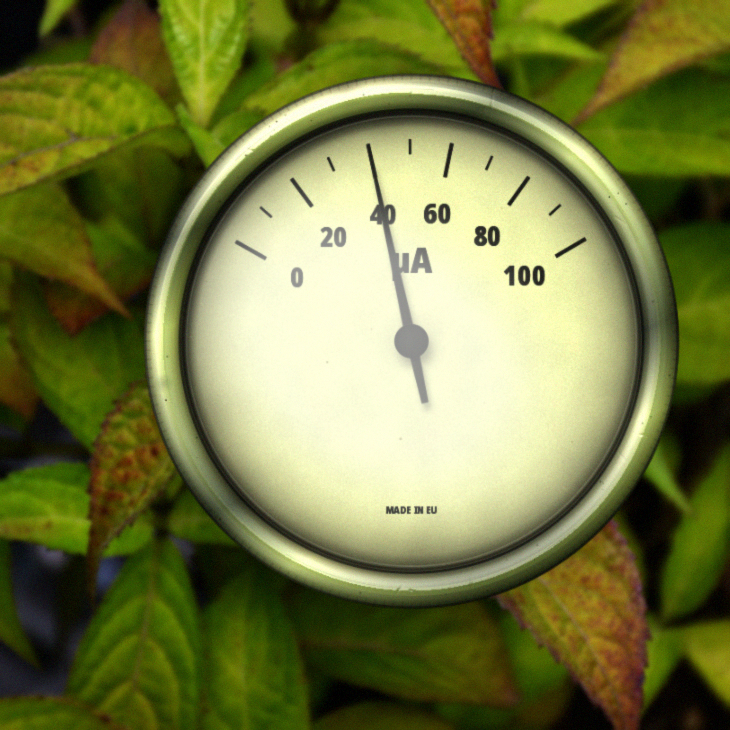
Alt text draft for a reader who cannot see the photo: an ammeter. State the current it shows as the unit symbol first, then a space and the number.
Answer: µA 40
